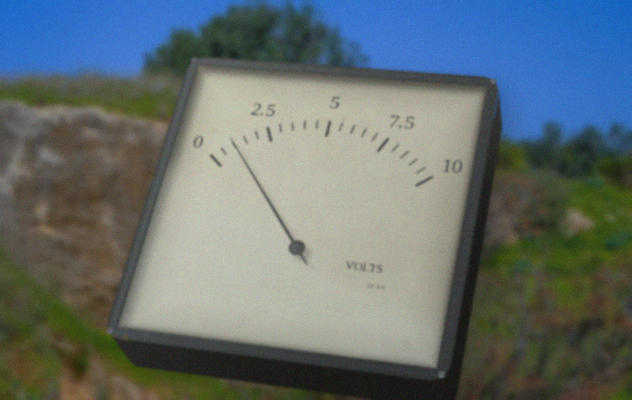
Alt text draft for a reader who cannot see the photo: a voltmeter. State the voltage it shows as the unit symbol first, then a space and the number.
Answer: V 1
